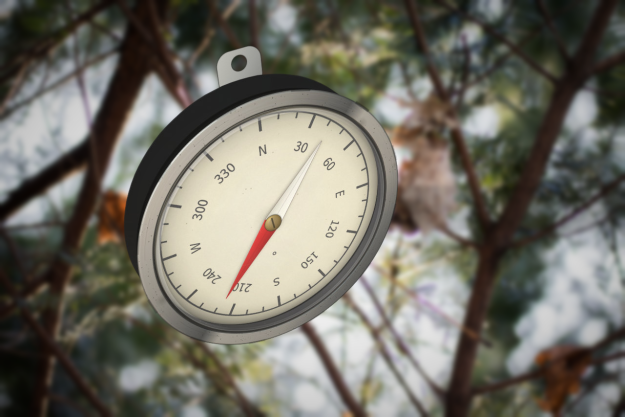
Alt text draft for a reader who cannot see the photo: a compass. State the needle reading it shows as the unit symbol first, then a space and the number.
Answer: ° 220
